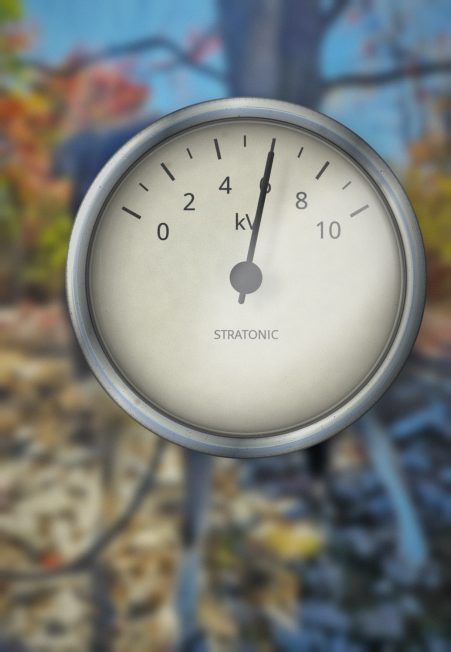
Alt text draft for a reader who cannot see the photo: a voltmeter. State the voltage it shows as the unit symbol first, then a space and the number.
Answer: kV 6
